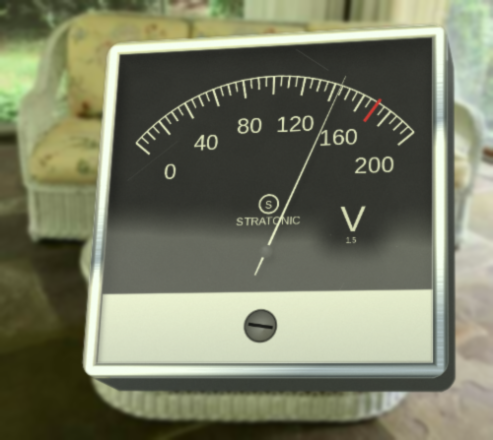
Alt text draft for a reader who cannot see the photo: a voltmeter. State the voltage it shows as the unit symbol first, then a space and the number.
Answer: V 145
